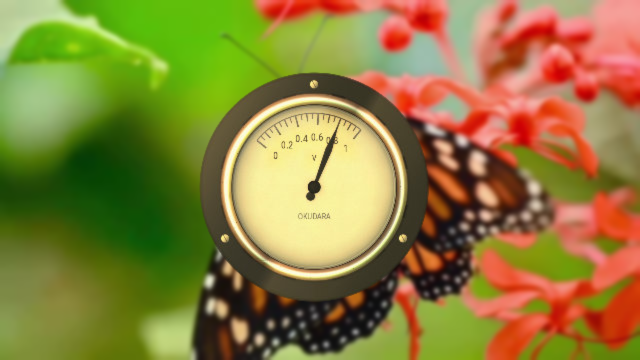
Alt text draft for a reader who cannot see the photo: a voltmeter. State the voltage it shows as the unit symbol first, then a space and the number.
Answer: V 0.8
